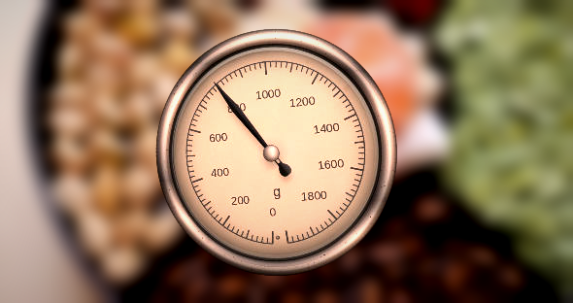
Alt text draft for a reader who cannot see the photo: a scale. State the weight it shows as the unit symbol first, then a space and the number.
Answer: g 800
